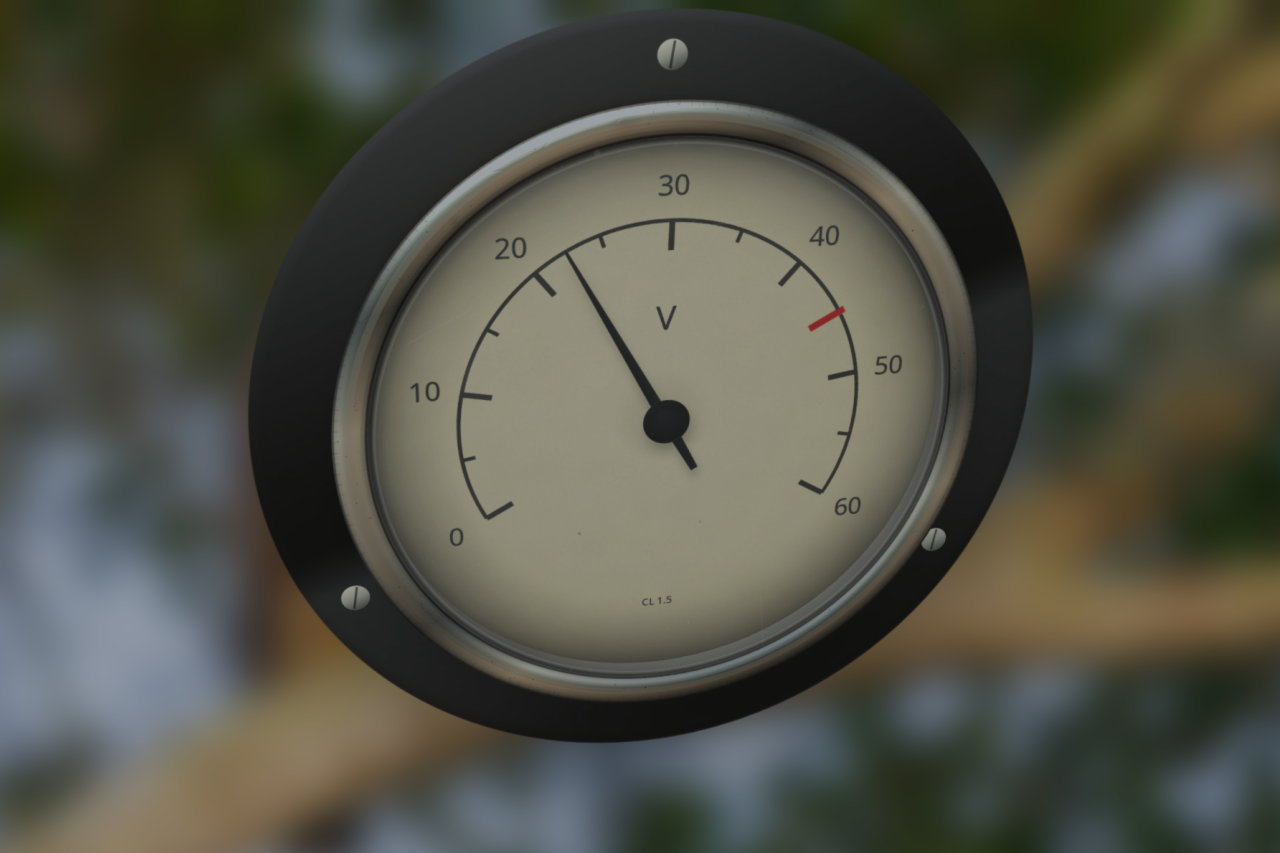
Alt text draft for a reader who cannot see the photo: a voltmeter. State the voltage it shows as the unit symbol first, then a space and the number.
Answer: V 22.5
